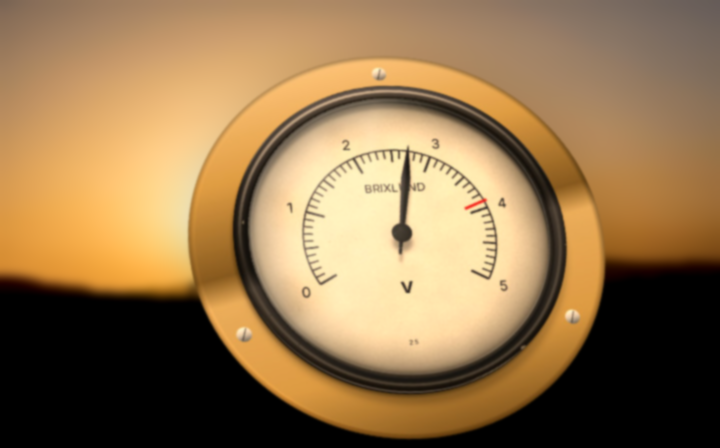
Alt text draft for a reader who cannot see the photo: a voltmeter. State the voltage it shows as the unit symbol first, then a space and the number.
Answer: V 2.7
